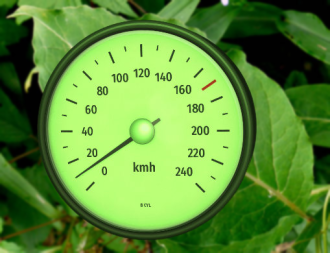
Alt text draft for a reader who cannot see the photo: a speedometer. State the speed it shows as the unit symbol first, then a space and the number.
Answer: km/h 10
